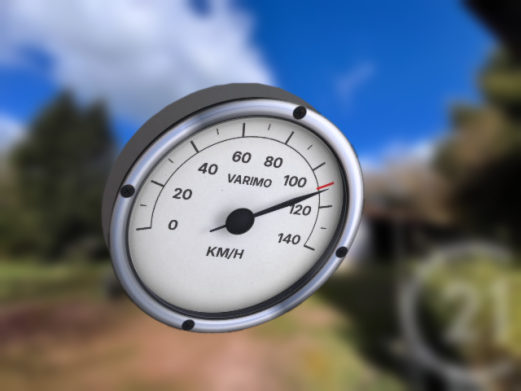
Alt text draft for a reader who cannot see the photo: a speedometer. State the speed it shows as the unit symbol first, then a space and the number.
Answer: km/h 110
